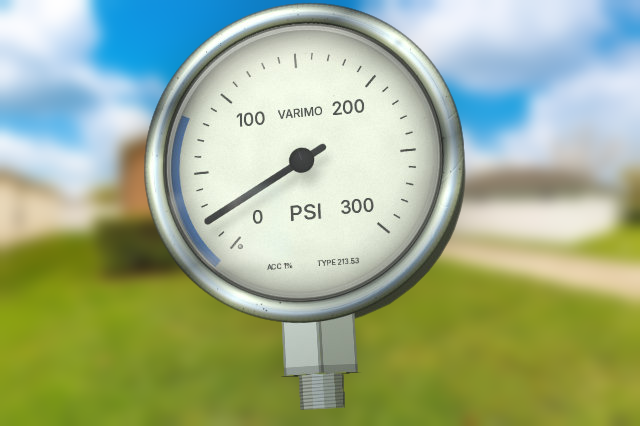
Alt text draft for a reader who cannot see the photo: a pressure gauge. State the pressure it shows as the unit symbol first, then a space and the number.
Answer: psi 20
